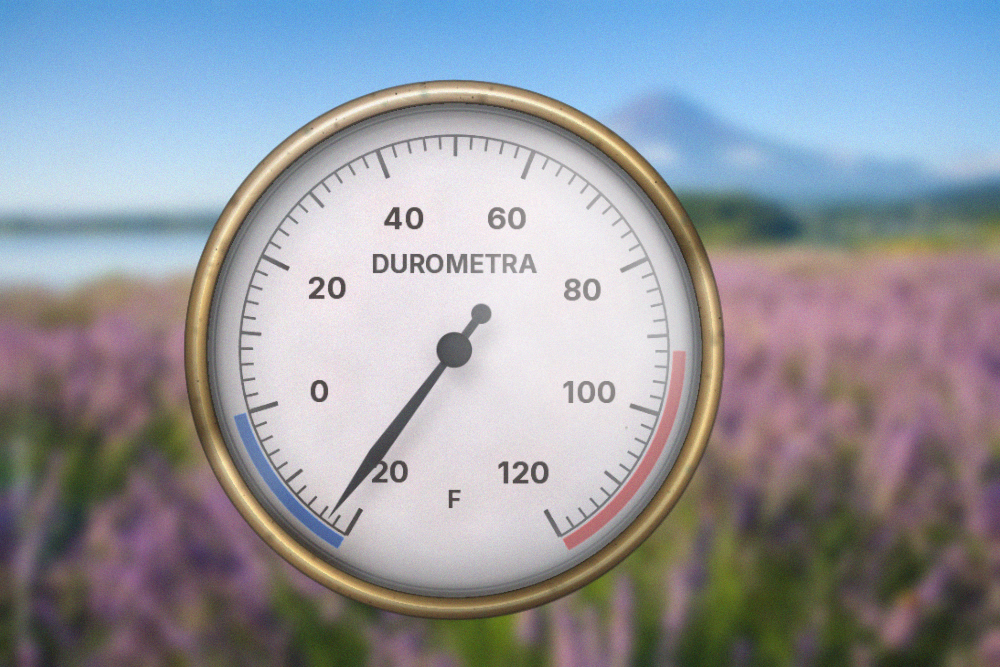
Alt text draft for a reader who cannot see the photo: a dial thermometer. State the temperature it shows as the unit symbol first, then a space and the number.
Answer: °F -17
